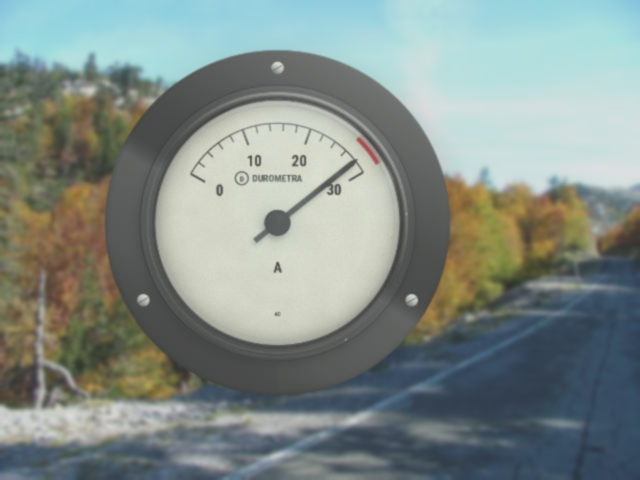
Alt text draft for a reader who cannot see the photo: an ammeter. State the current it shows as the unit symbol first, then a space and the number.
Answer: A 28
